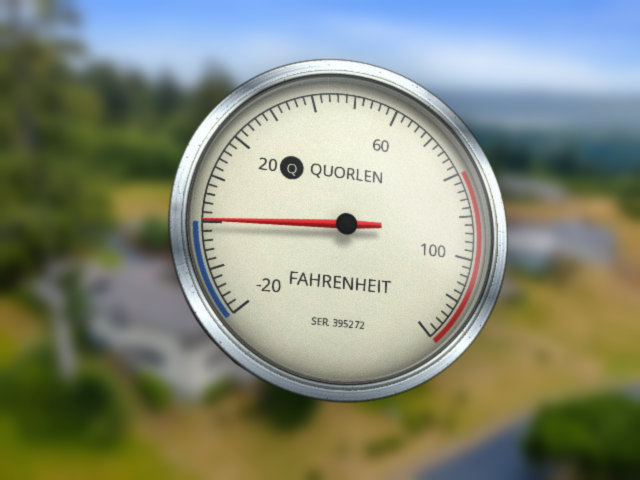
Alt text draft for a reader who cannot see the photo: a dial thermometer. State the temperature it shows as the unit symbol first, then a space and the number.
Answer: °F 0
